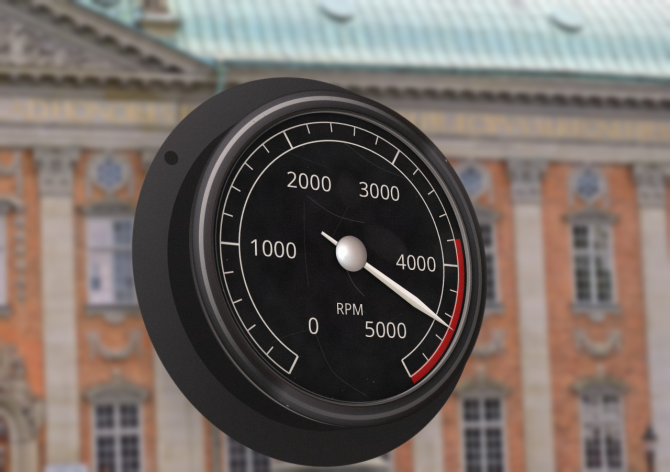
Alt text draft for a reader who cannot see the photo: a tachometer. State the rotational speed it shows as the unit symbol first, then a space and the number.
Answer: rpm 4500
